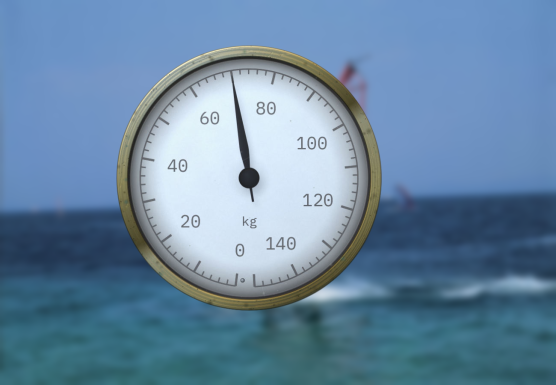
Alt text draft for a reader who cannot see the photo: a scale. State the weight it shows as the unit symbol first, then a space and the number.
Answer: kg 70
